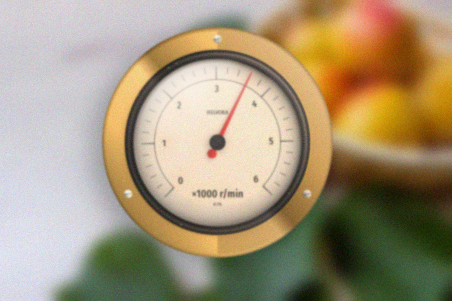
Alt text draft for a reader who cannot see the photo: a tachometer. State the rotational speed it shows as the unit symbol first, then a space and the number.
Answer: rpm 3600
